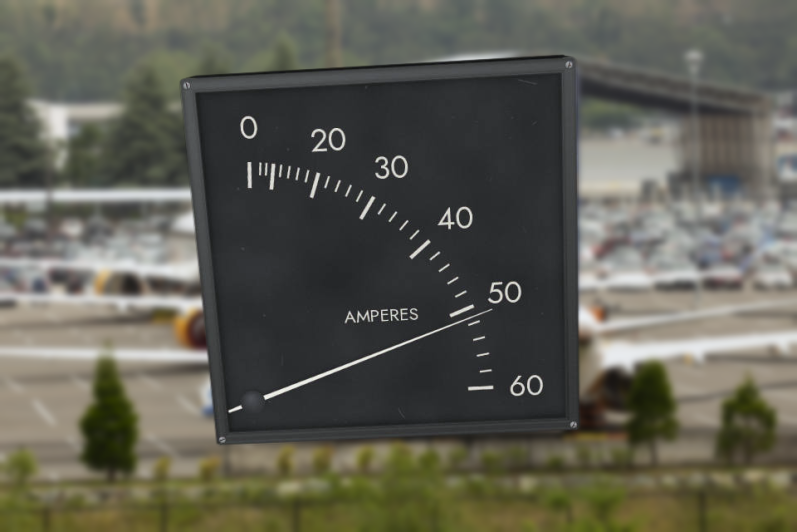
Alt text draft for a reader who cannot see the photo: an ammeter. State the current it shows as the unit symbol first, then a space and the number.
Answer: A 51
